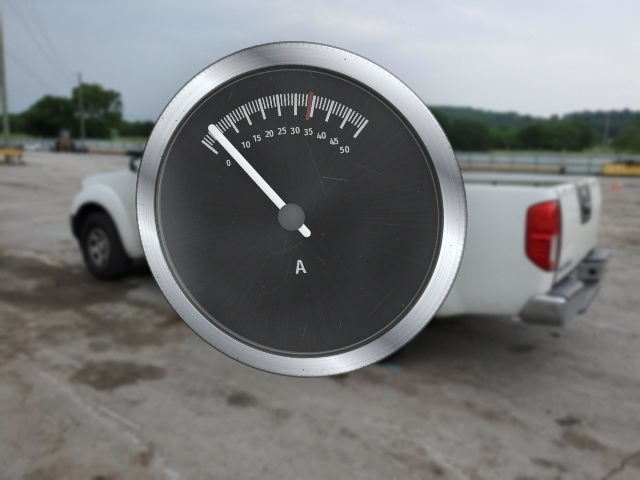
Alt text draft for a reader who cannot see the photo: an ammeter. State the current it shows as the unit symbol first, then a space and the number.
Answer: A 5
